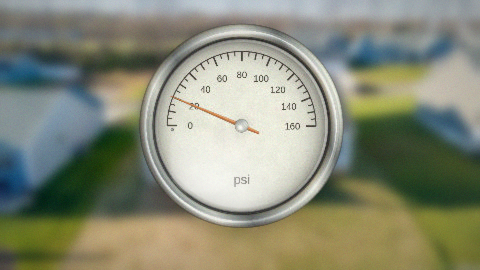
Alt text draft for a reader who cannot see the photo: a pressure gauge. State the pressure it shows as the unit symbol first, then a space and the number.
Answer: psi 20
